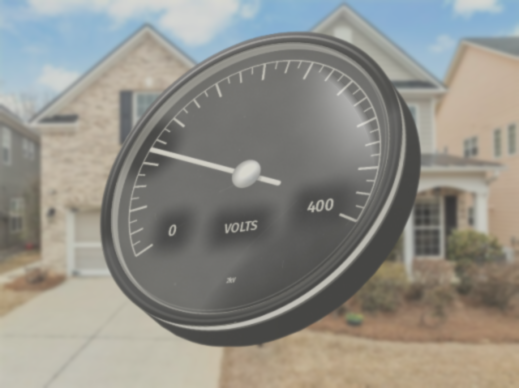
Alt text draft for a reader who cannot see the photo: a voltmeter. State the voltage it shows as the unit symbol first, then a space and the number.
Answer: V 90
